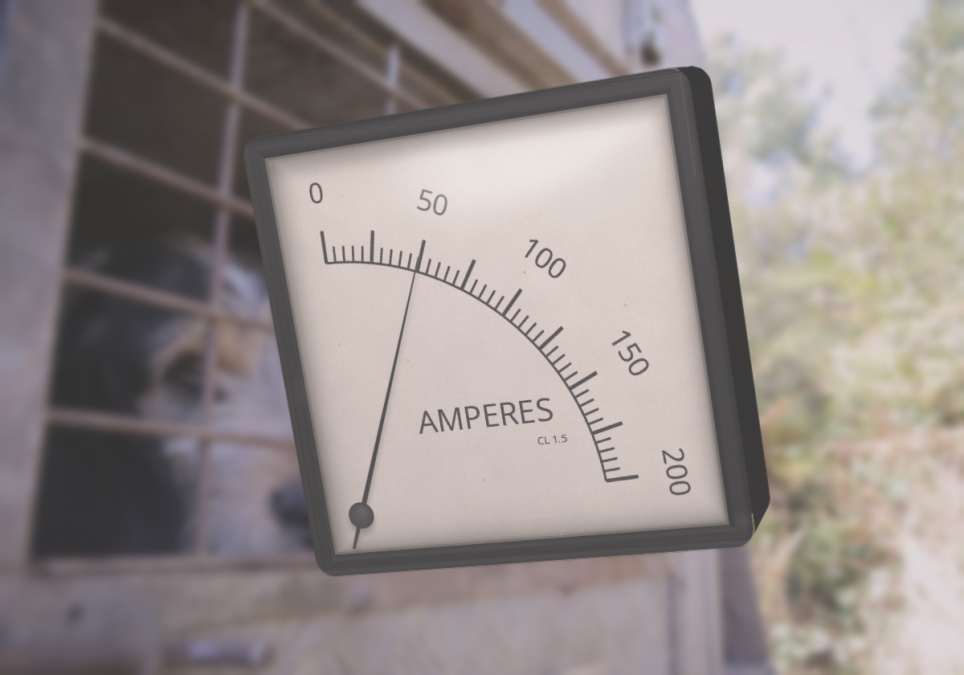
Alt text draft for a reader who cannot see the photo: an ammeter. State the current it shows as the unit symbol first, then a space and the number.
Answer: A 50
